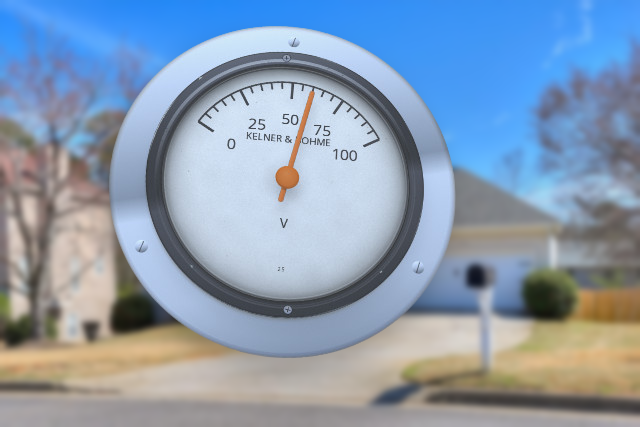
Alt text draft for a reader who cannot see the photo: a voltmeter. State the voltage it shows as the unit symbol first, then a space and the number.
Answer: V 60
